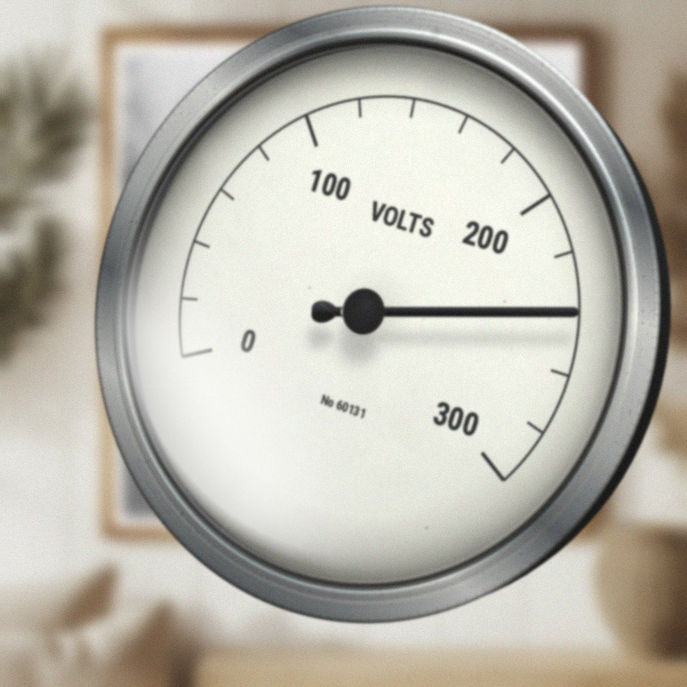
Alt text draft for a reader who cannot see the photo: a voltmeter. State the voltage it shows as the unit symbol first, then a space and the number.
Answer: V 240
